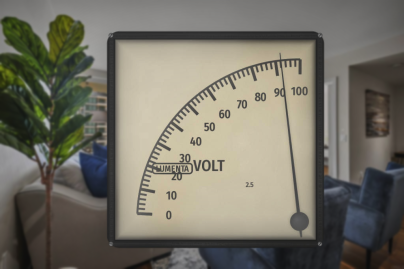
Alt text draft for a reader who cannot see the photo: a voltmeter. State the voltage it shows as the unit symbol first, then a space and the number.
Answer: V 92
